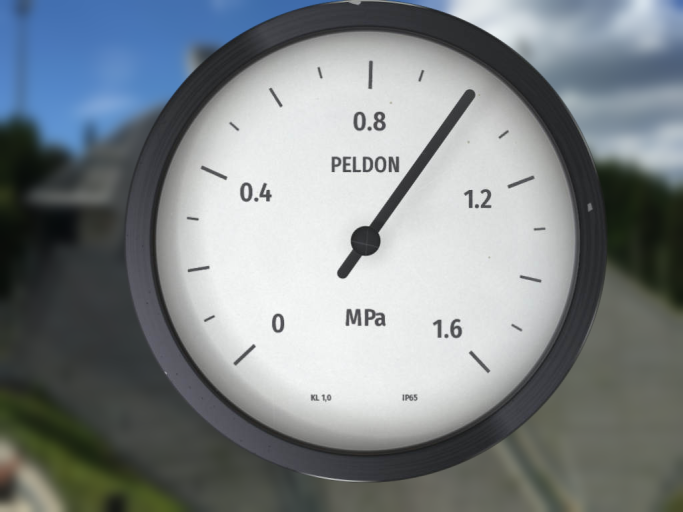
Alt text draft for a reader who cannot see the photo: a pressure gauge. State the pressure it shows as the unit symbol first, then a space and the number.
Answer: MPa 1
